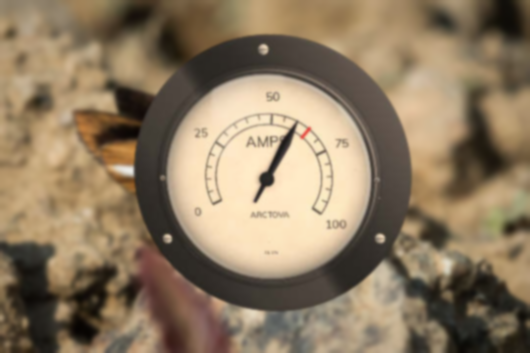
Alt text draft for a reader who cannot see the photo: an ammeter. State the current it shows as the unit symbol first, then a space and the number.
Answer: A 60
